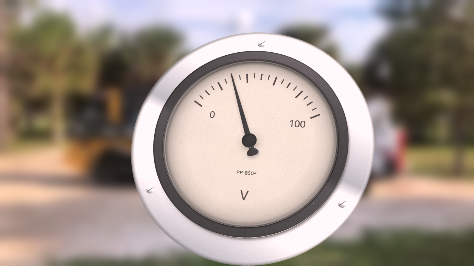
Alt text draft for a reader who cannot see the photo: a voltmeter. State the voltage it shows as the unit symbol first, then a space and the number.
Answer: V 30
